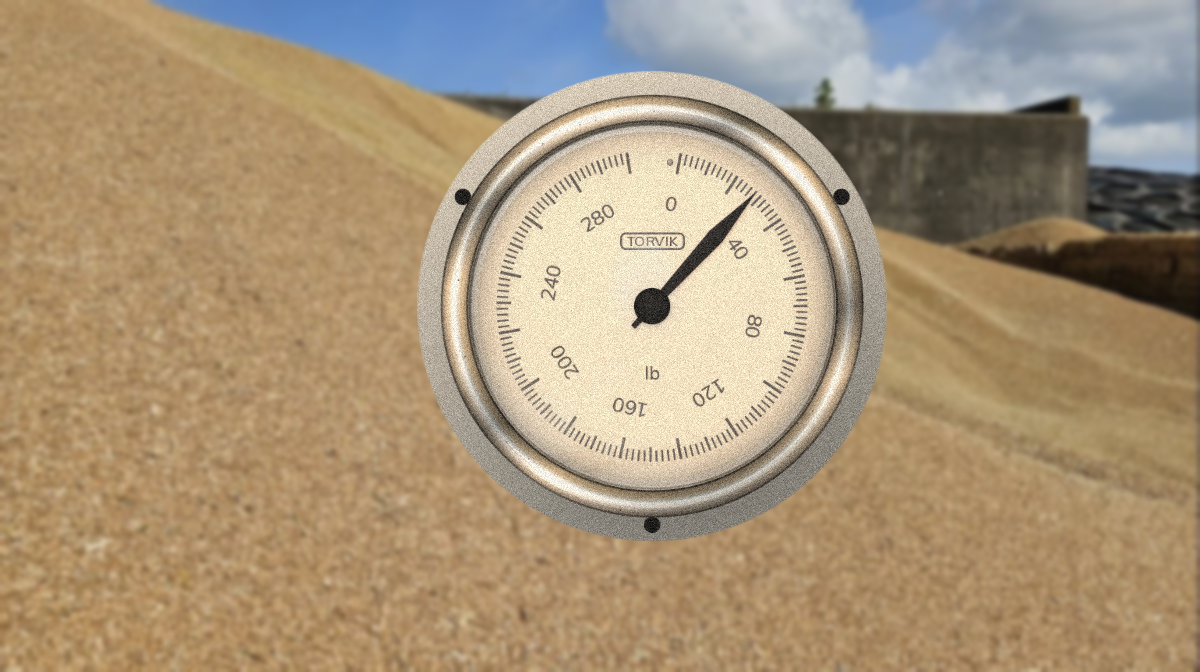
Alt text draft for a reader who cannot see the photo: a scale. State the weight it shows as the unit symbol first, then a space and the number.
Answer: lb 28
